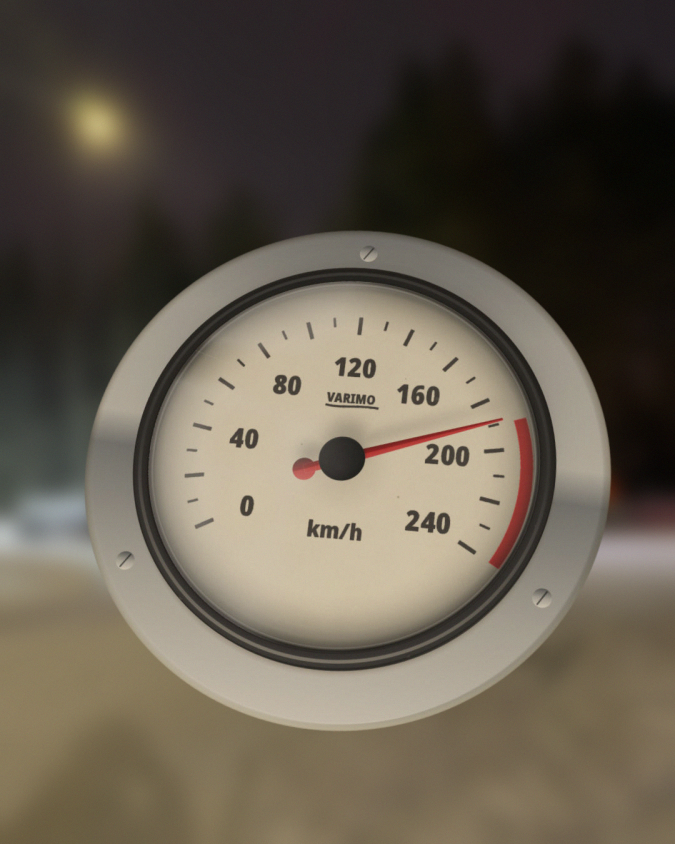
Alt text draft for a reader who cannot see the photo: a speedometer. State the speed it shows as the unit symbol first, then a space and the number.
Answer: km/h 190
